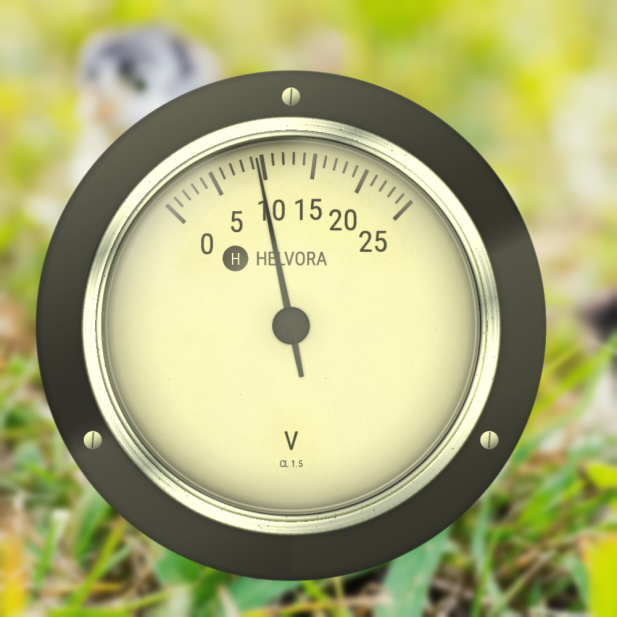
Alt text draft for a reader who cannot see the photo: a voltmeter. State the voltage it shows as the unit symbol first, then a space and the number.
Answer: V 9.5
